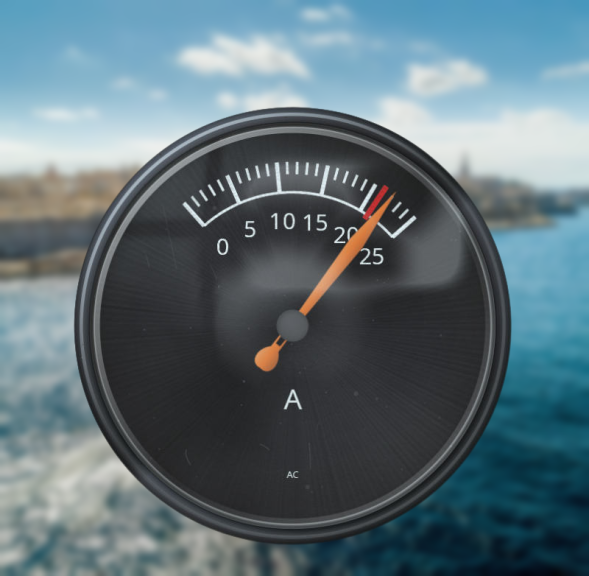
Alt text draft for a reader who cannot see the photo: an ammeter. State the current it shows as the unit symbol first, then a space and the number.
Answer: A 22
